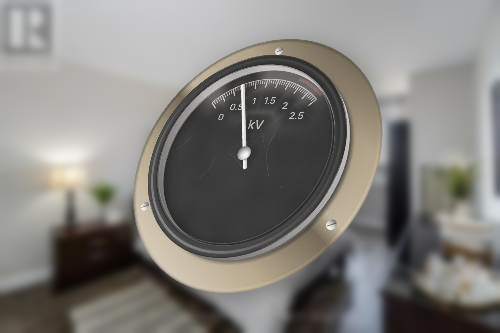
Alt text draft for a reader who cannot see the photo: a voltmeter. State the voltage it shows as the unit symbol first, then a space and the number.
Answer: kV 0.75
